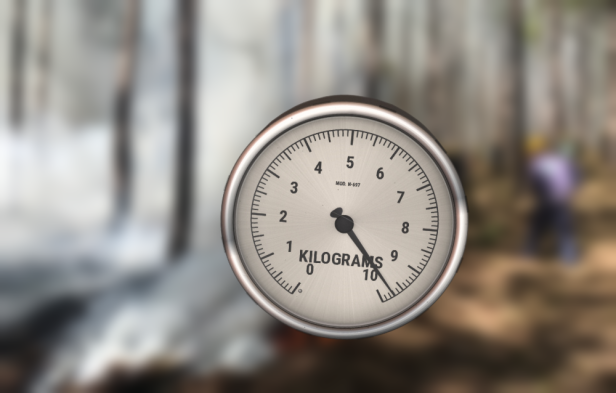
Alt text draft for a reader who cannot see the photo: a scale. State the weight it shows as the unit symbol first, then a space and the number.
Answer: kg 9.7
